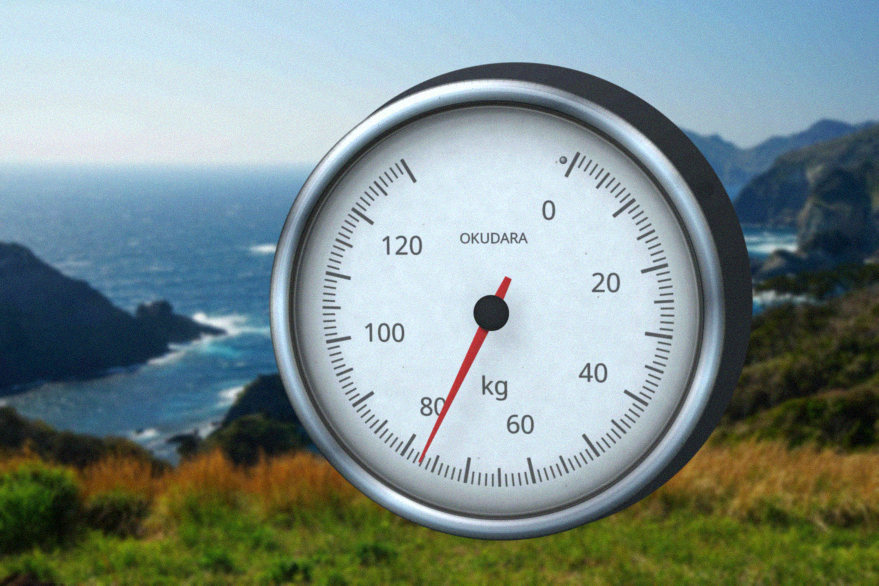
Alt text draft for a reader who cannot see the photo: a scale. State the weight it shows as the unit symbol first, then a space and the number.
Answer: kg 77
